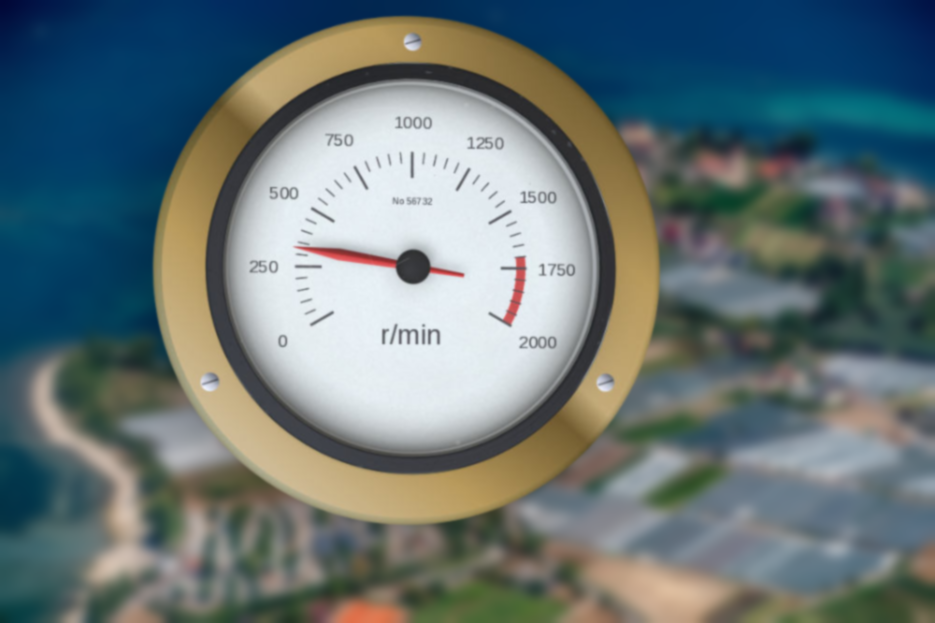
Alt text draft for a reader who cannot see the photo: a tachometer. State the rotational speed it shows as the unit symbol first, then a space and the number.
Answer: rpm 325
